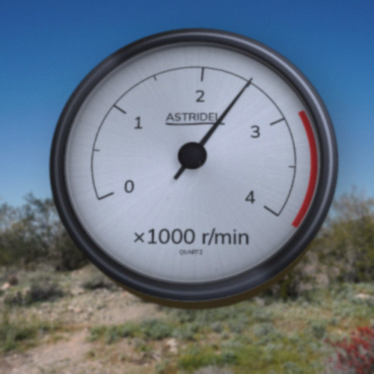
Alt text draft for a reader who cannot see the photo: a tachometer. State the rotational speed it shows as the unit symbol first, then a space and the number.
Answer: rpm 2500
